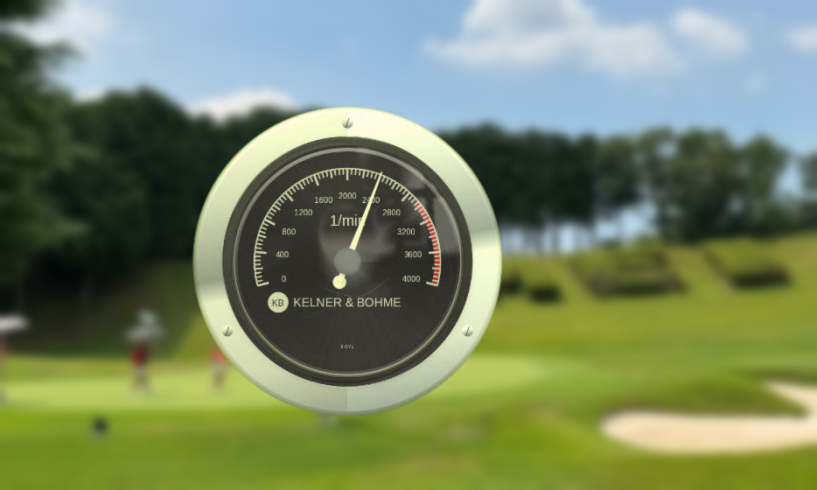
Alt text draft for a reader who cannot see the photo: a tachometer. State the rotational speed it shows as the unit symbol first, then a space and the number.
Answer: rpm 2400
